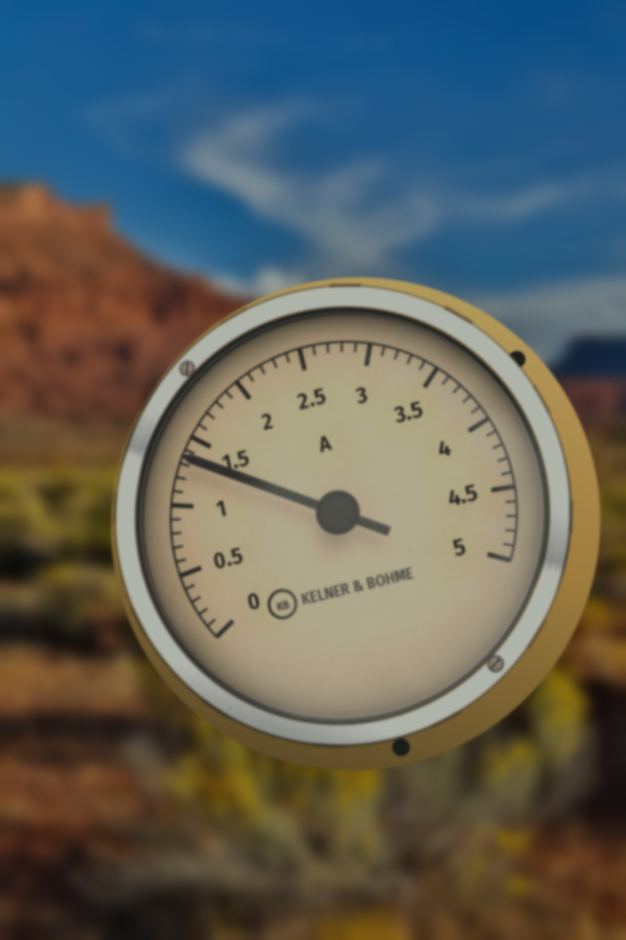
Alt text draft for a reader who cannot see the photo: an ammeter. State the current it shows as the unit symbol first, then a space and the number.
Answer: A 1.35
